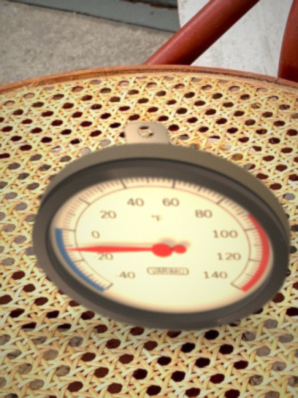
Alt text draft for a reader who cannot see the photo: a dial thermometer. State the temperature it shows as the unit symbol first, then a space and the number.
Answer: °F -10
